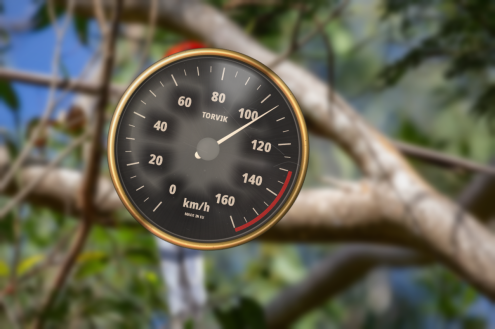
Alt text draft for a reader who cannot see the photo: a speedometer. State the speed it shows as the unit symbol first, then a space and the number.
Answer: km/h 105
